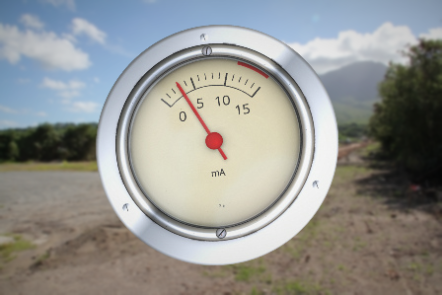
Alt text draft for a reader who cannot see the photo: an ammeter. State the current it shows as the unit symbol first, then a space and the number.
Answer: mA 3
